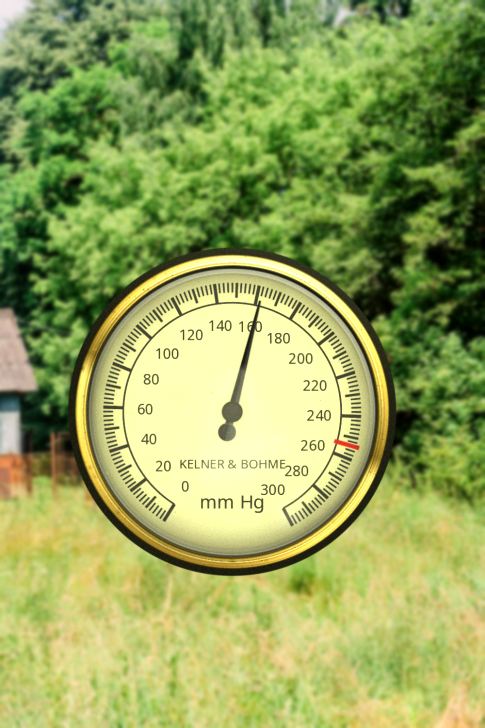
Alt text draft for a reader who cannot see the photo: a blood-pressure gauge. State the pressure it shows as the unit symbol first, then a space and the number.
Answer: mmHg 162
